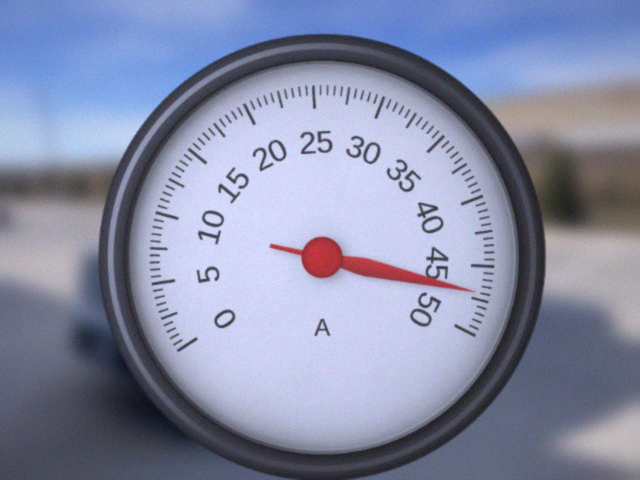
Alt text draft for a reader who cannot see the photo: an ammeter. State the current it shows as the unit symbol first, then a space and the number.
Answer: A 47
